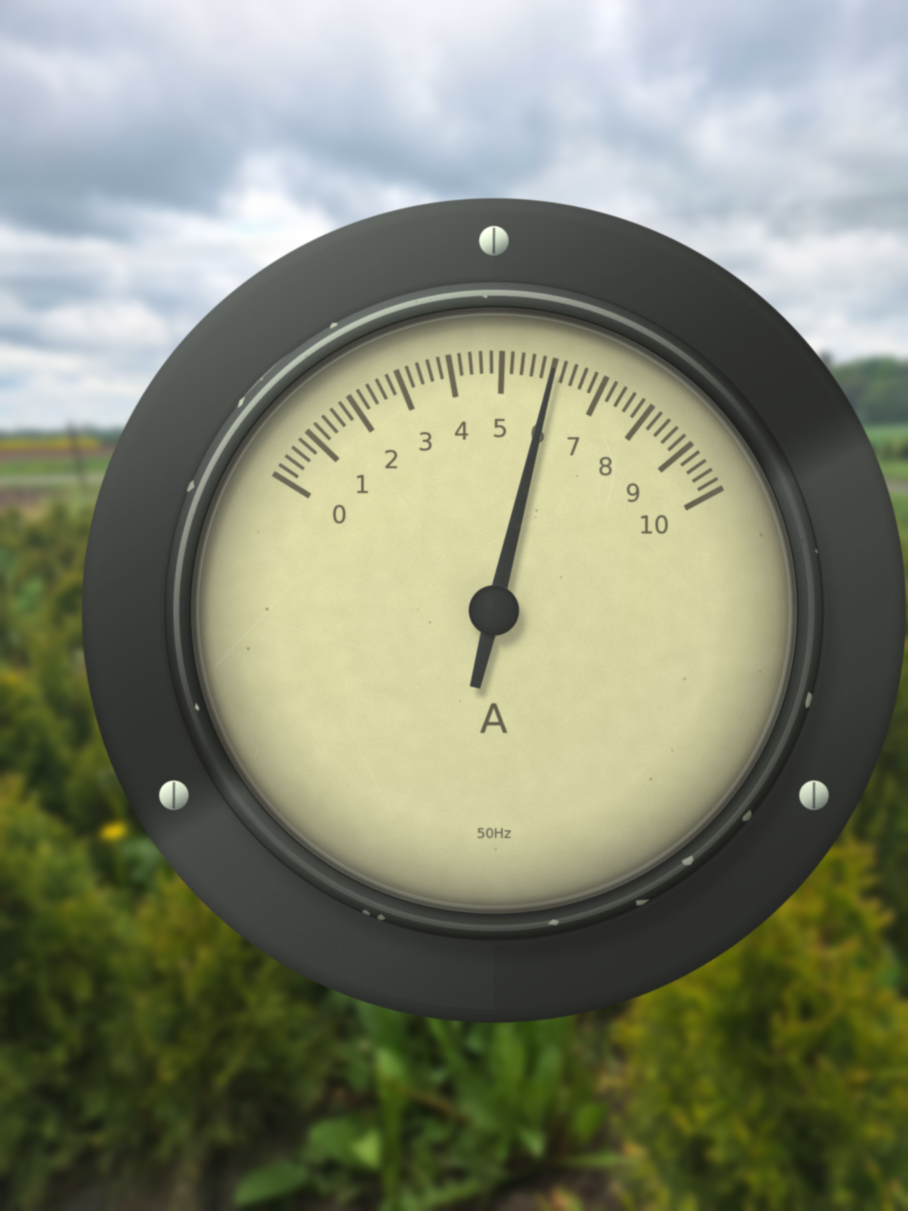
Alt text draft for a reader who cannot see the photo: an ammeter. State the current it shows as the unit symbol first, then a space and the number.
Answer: A 6
